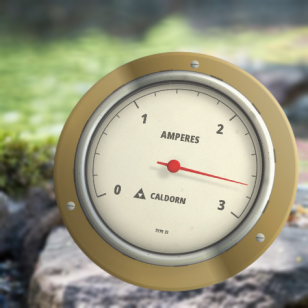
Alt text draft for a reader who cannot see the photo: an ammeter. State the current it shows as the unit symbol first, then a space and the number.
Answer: A 2.7
